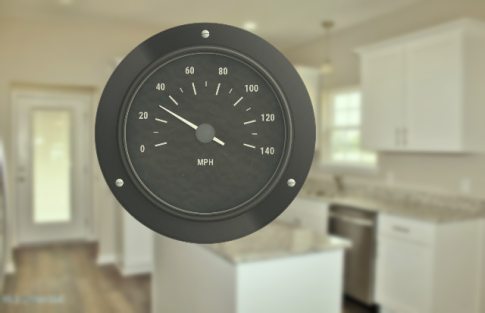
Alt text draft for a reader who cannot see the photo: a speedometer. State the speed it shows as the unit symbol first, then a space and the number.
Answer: mph 30
